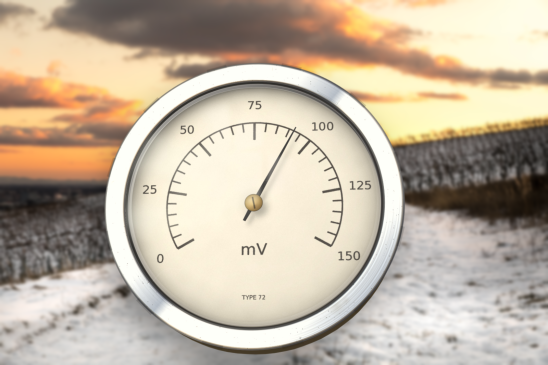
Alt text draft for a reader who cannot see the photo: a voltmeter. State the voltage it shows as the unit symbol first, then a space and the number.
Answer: mV 92.5
